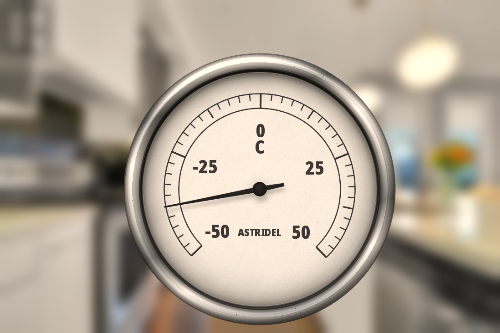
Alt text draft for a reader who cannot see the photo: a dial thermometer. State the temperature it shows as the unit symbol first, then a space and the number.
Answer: °C -37.5
